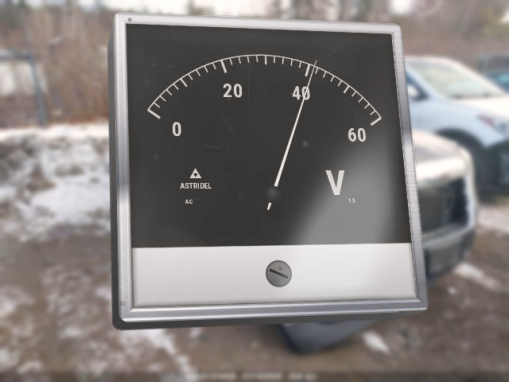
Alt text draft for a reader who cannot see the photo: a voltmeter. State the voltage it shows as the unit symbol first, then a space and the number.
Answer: V 41
